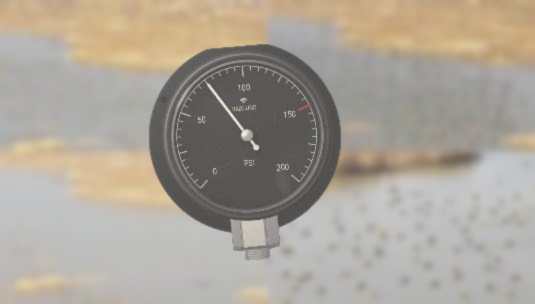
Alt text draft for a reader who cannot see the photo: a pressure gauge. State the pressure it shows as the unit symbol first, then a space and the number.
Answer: psi 75
